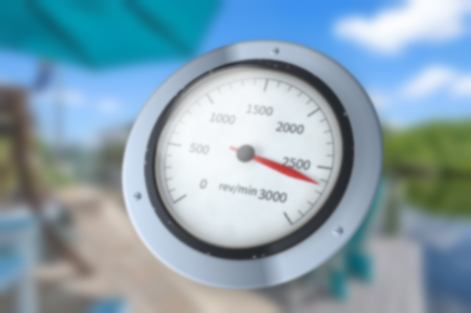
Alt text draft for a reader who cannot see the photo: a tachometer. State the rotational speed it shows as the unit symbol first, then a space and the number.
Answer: rpm 2650
